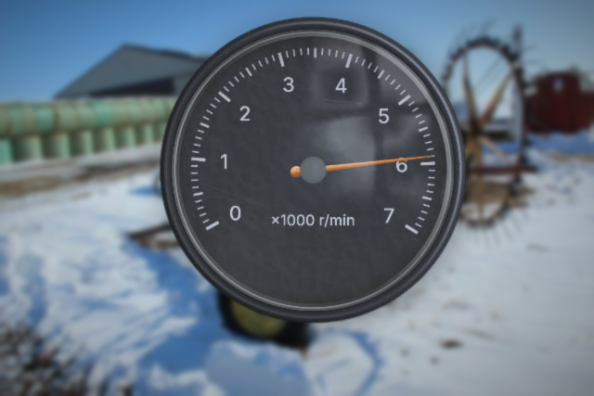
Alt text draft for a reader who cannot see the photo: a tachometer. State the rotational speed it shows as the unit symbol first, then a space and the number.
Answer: rpm 5900
